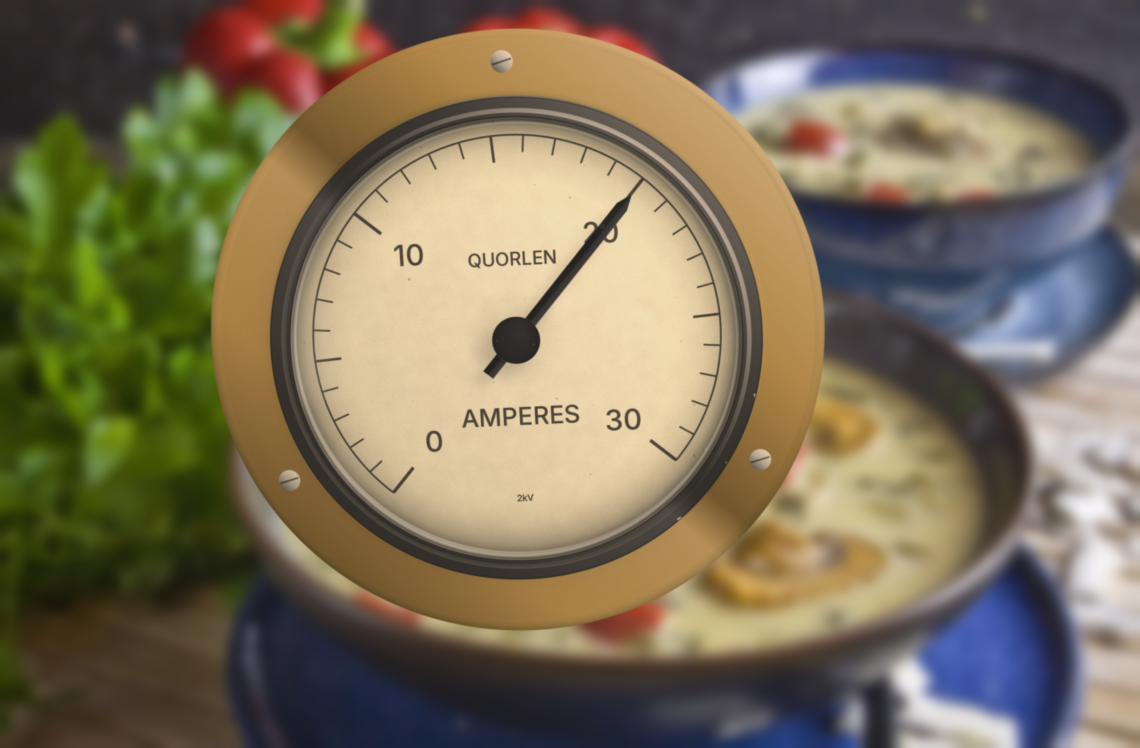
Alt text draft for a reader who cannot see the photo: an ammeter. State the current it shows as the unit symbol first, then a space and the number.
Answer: A 20
